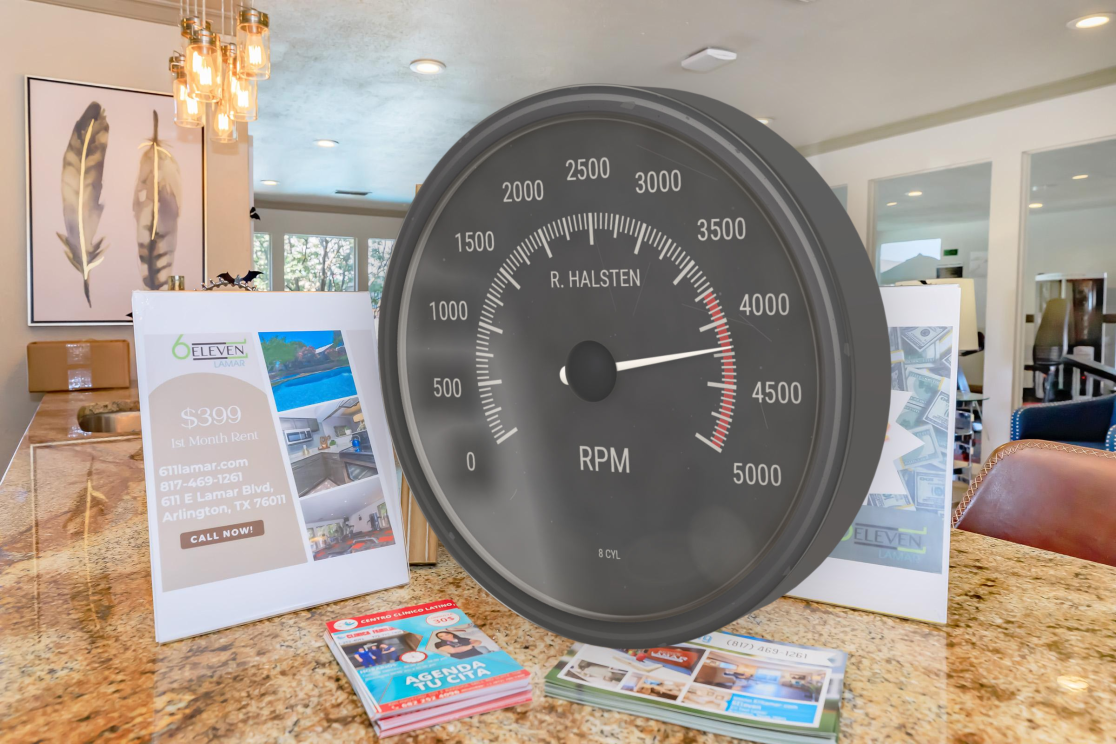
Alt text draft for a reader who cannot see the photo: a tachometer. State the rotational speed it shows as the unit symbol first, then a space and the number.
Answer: rpm 4200
